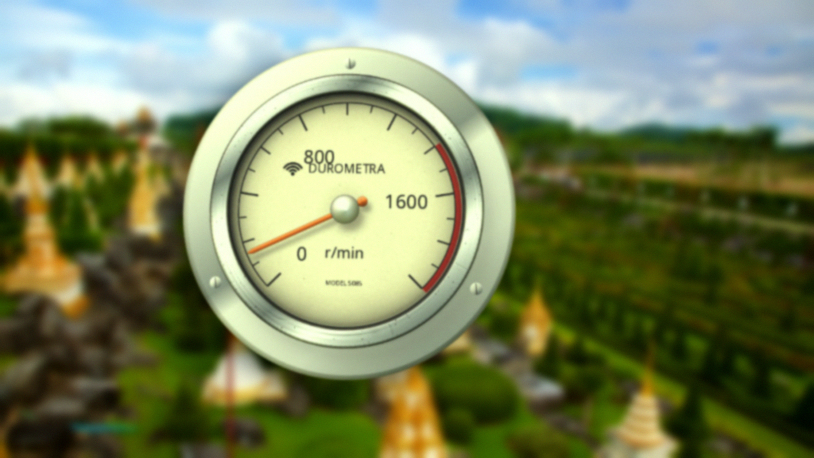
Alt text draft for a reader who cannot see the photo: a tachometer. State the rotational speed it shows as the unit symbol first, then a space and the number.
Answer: rpm 150
